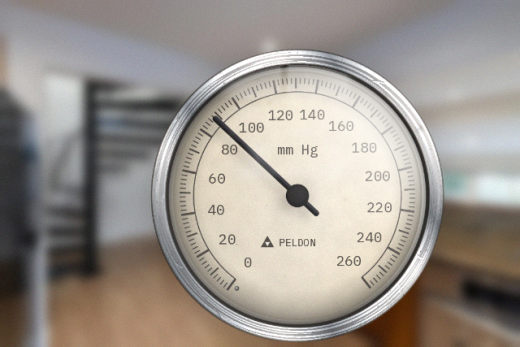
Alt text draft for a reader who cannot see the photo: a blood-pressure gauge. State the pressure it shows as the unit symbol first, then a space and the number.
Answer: mmHg 88
